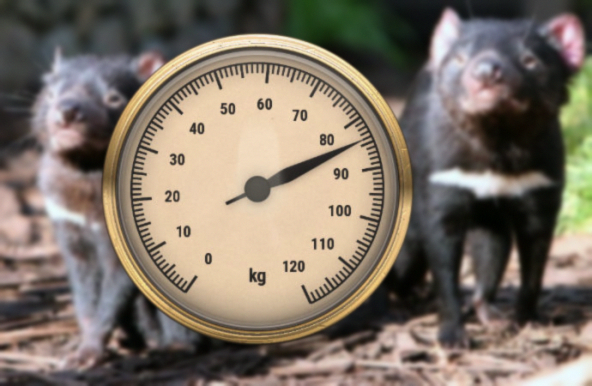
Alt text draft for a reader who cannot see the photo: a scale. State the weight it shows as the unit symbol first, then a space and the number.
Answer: kg 84
